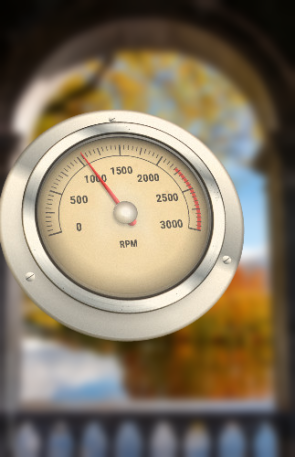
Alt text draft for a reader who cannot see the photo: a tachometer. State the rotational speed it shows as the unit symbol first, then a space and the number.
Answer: rpm 1050
